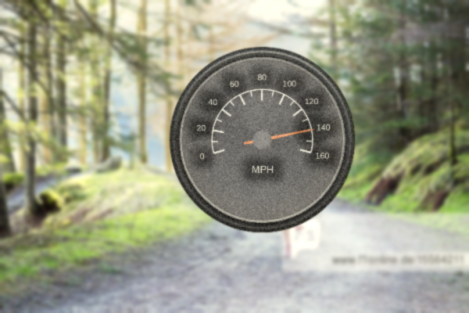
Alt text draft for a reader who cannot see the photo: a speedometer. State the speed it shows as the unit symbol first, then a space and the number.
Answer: mph 140
